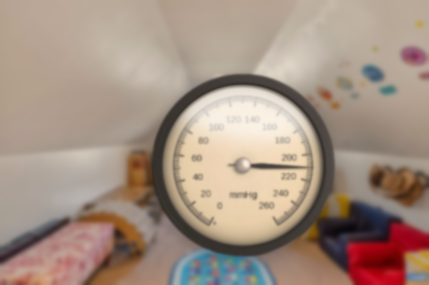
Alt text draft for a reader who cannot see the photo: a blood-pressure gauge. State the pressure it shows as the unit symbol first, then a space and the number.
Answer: mmHg 210
